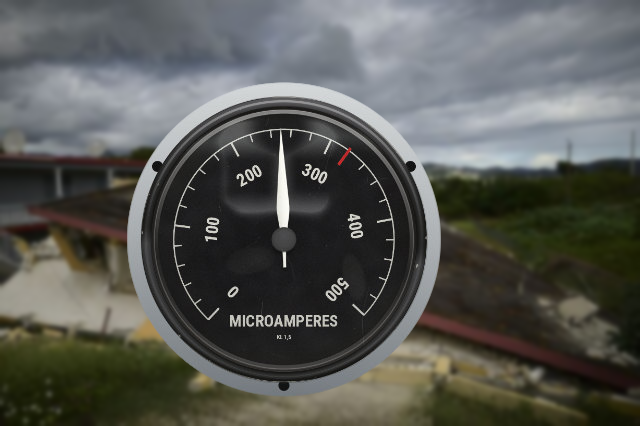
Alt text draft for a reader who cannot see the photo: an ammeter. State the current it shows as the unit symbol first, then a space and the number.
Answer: µA 250
